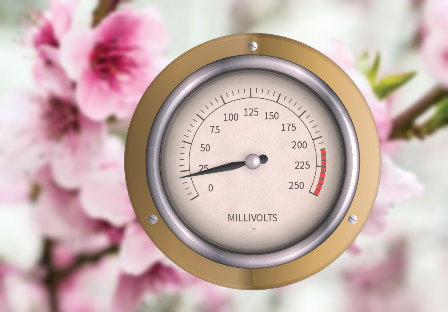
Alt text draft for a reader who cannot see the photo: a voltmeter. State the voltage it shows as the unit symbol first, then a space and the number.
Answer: mV 20
